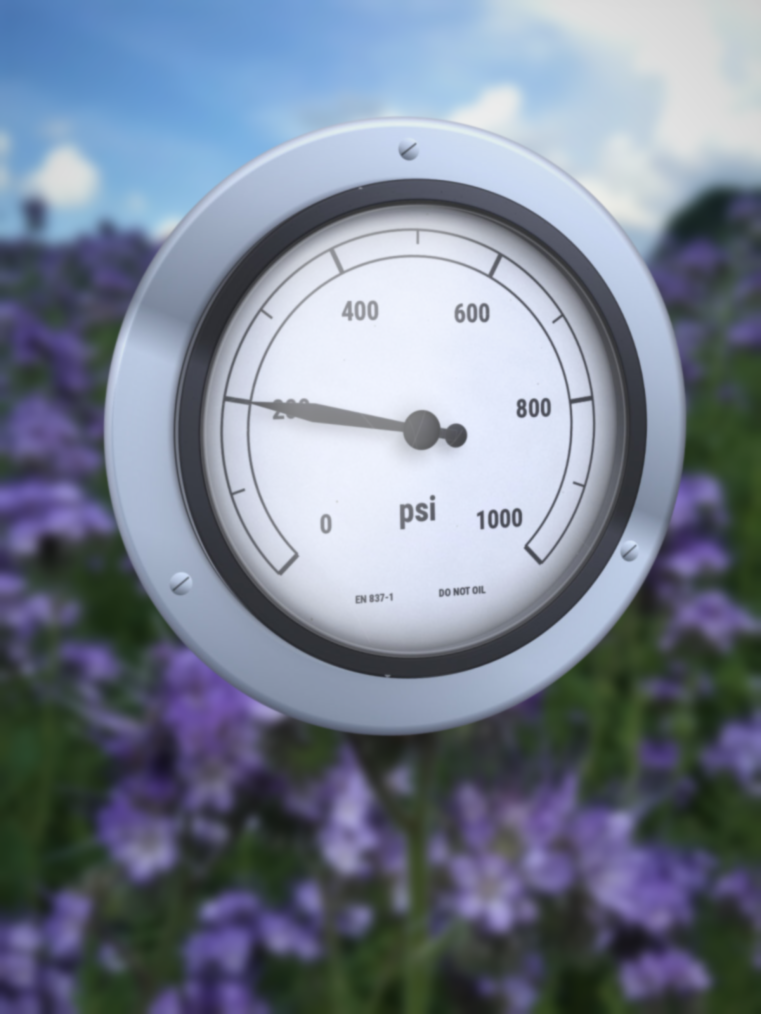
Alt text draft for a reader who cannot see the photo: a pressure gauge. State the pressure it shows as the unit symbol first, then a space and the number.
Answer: psi 200
